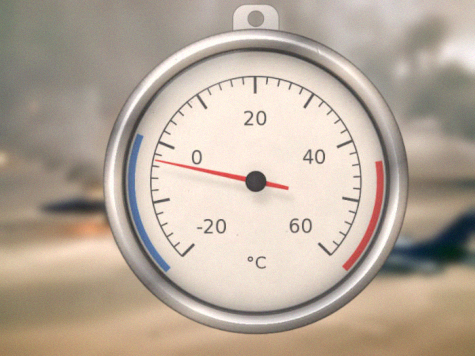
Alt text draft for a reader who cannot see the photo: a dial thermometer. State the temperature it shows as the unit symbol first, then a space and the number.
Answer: °C -3
